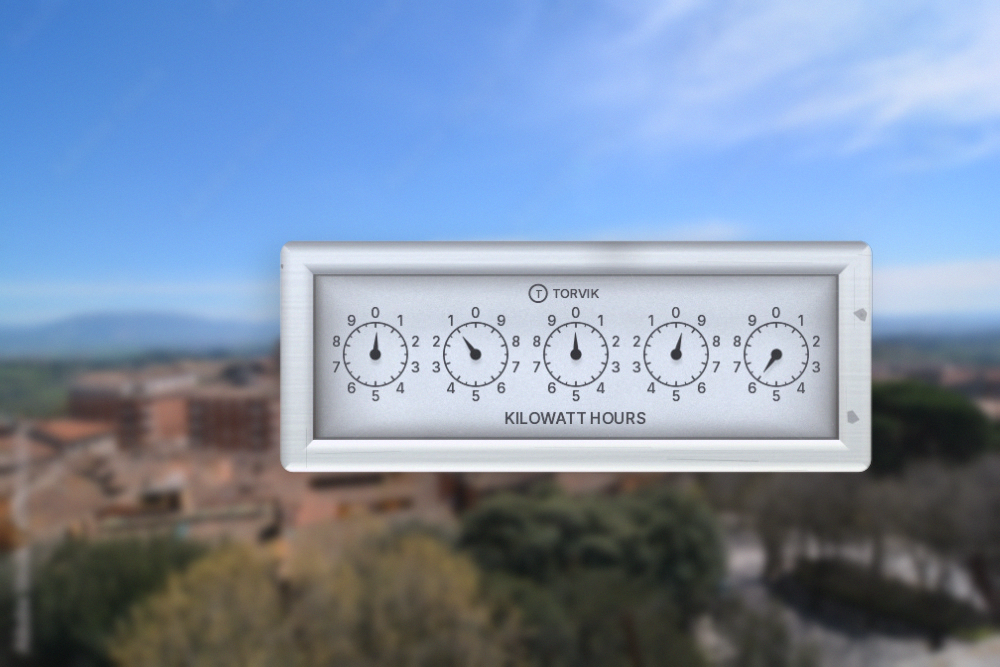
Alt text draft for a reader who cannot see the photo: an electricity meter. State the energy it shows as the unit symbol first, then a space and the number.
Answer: kWh 996
